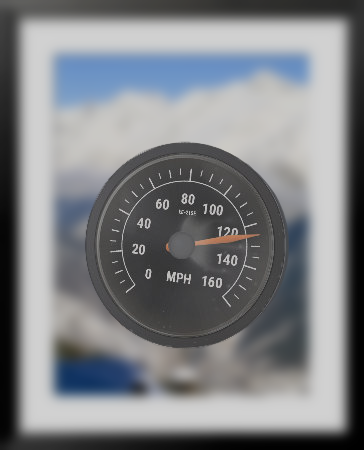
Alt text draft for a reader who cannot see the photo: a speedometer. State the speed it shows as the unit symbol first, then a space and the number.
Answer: mph 125
